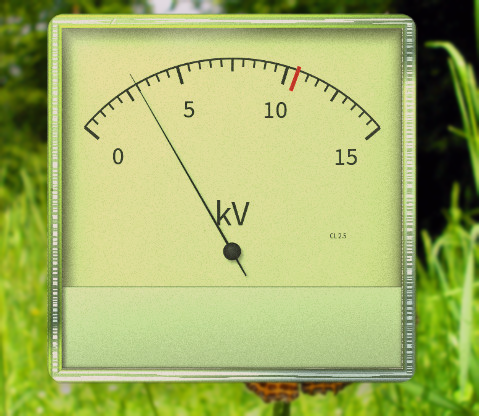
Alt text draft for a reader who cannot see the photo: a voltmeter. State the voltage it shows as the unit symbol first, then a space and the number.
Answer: kV 3
